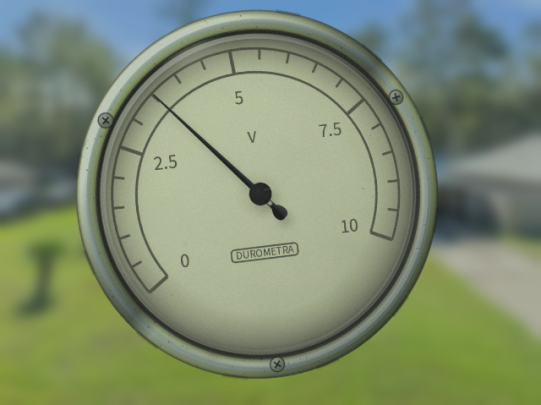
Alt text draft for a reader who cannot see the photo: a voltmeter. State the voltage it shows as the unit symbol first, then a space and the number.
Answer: V 3.5
